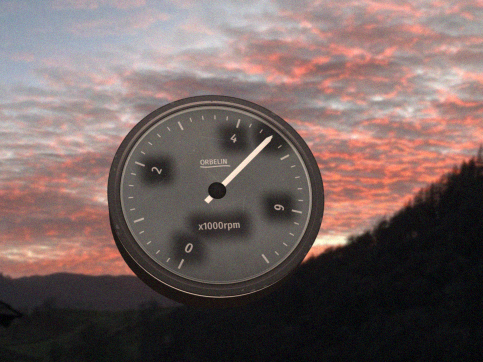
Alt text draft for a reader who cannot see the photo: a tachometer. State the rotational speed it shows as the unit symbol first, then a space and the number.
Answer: rpm 4600
